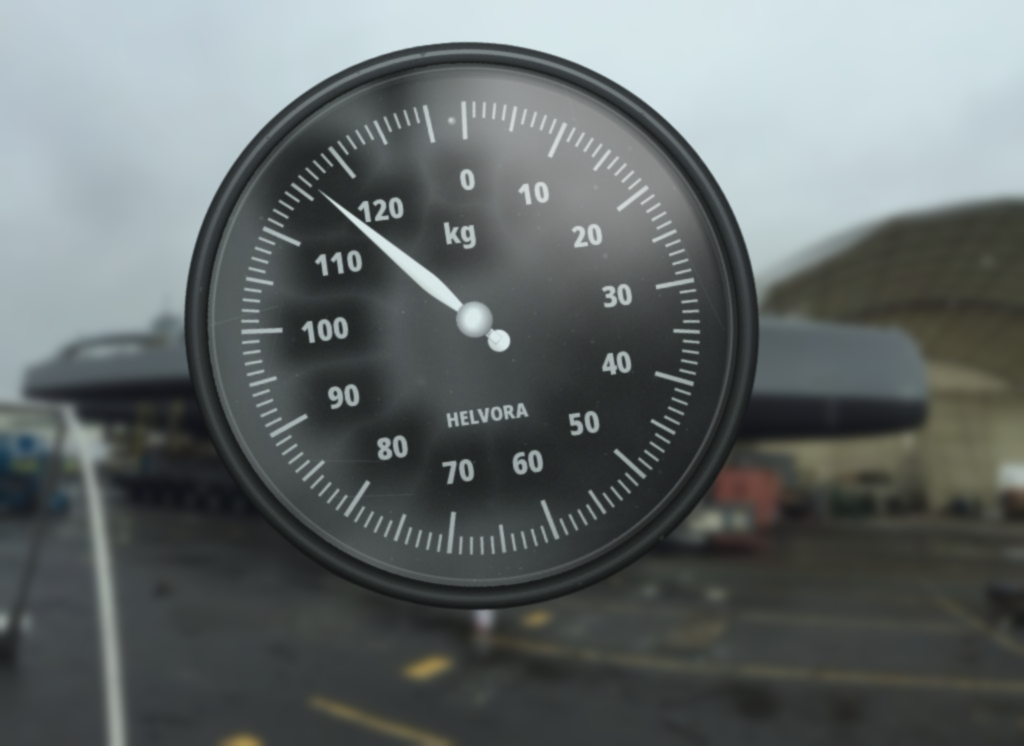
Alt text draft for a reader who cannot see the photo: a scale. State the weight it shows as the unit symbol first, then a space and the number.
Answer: kg 116
